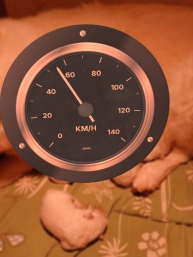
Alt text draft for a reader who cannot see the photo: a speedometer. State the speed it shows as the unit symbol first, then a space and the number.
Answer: km/h 55
